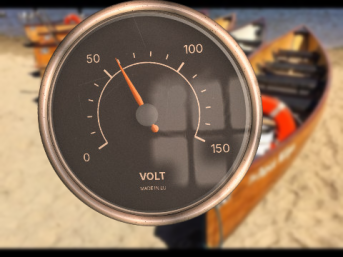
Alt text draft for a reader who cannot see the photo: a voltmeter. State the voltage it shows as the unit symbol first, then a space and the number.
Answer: V 60
